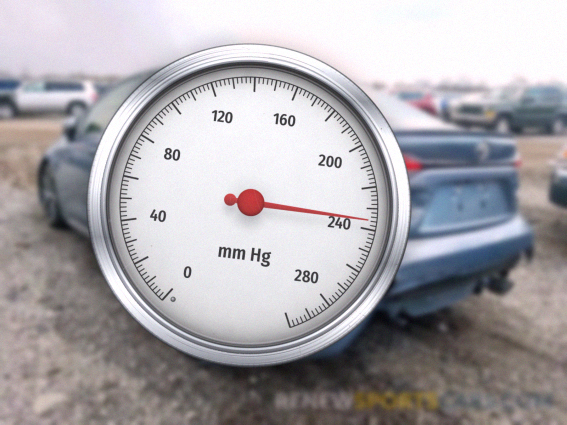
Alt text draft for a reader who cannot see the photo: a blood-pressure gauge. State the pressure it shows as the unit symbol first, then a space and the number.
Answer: mmHg 236
